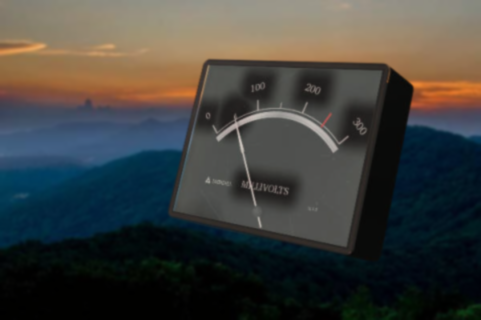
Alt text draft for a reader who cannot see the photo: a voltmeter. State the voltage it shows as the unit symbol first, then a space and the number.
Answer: mV 50
